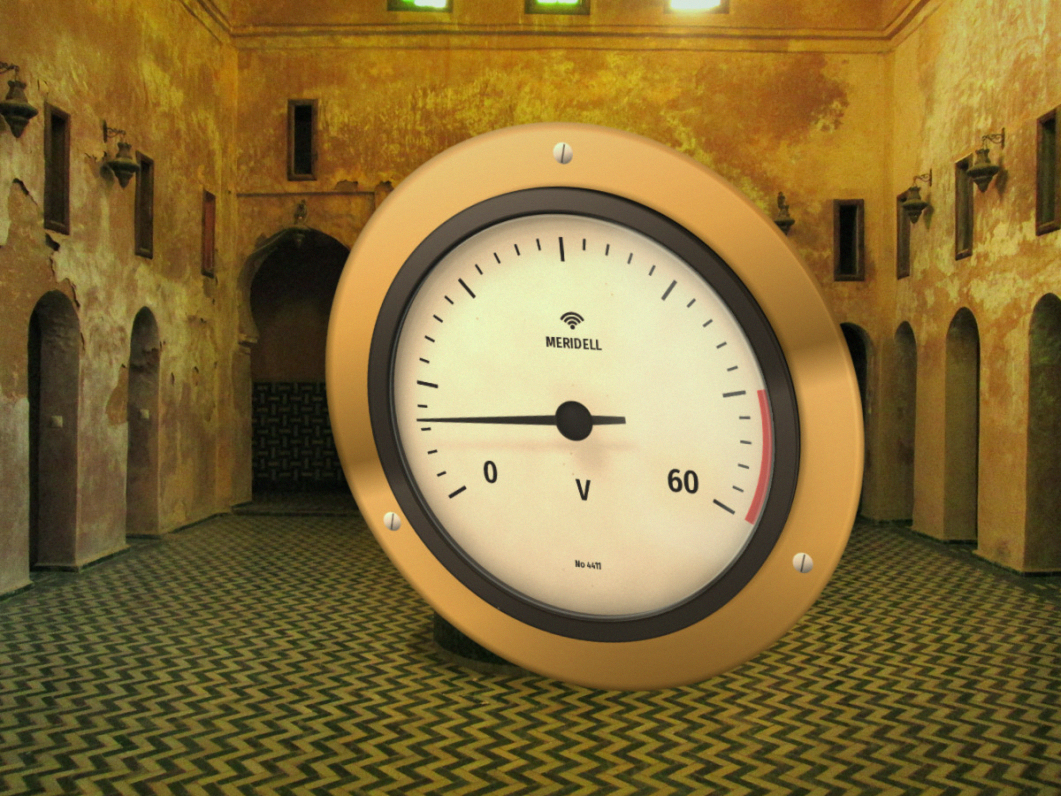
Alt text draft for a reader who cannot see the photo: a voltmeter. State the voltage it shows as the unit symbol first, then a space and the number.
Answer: V 7
